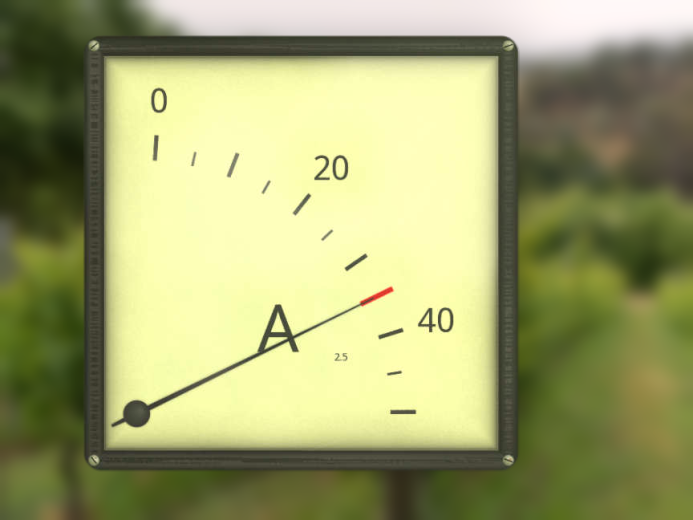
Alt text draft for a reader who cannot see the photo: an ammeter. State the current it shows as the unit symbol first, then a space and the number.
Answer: A 35
